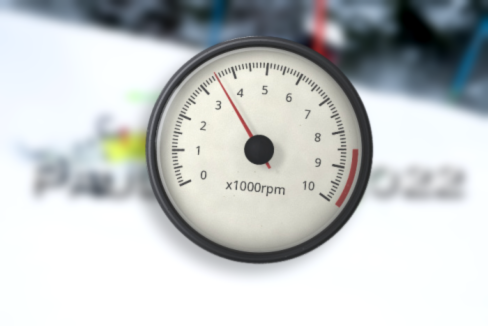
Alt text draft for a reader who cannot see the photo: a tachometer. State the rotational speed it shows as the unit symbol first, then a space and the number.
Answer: rpm 3500
